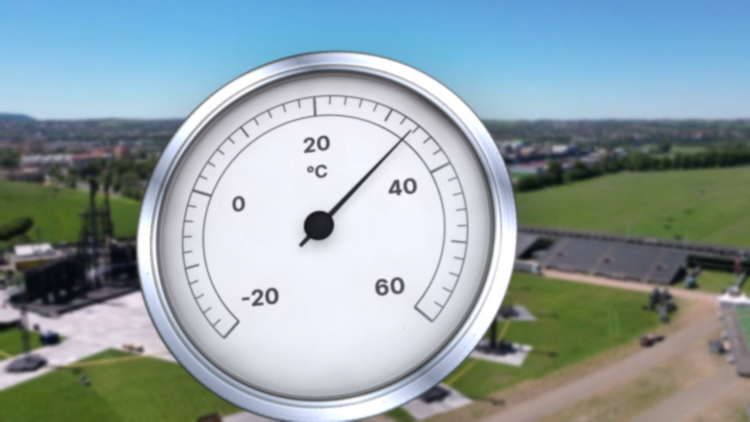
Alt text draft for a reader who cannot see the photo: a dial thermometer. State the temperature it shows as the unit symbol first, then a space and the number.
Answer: °C 34
